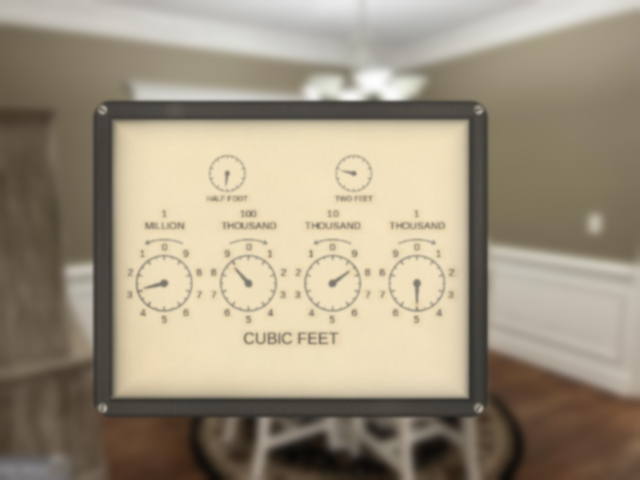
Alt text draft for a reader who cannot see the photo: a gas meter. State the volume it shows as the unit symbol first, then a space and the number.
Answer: ft³ 288500
